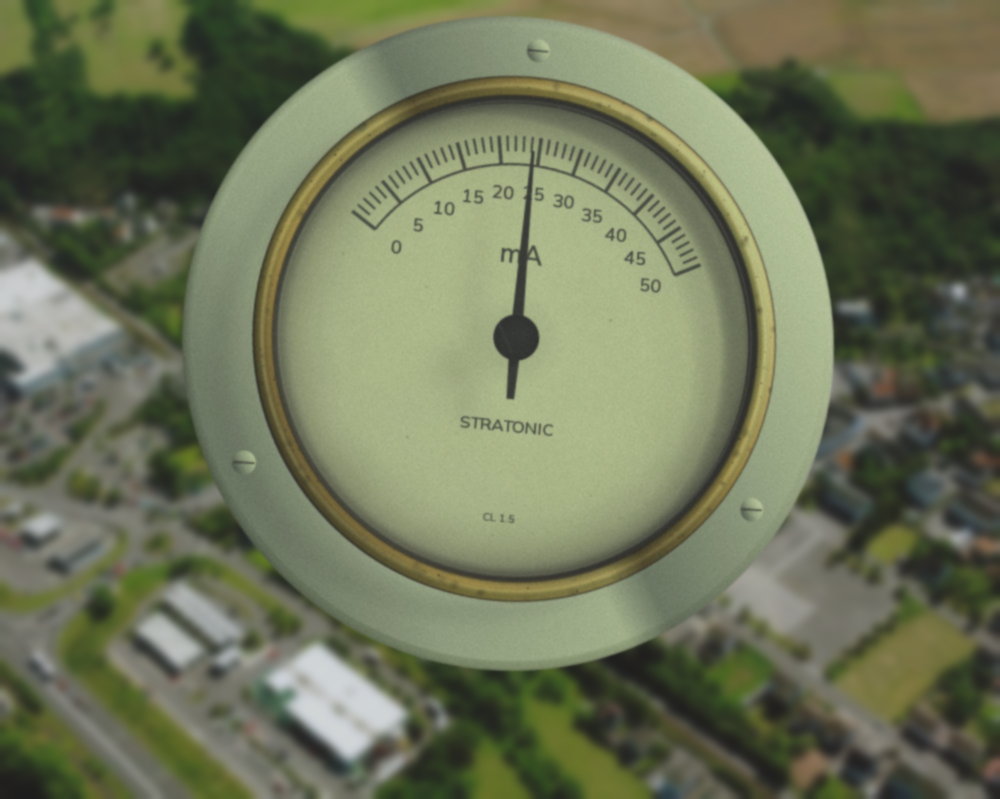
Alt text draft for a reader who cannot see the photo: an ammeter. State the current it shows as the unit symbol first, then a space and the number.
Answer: mA 24
